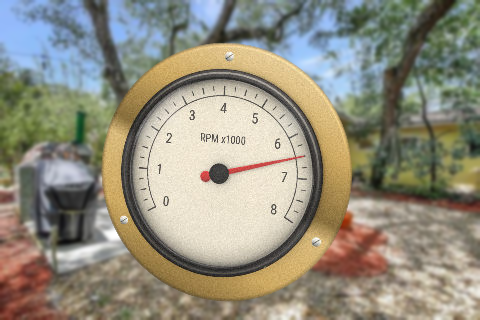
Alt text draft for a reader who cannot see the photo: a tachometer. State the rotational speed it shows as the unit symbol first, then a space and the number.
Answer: rpm 6500
